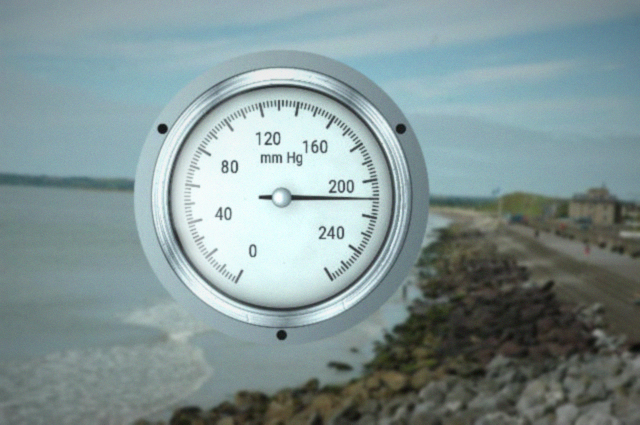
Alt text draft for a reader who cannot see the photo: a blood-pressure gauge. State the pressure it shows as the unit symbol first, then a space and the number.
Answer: mmHg 210
